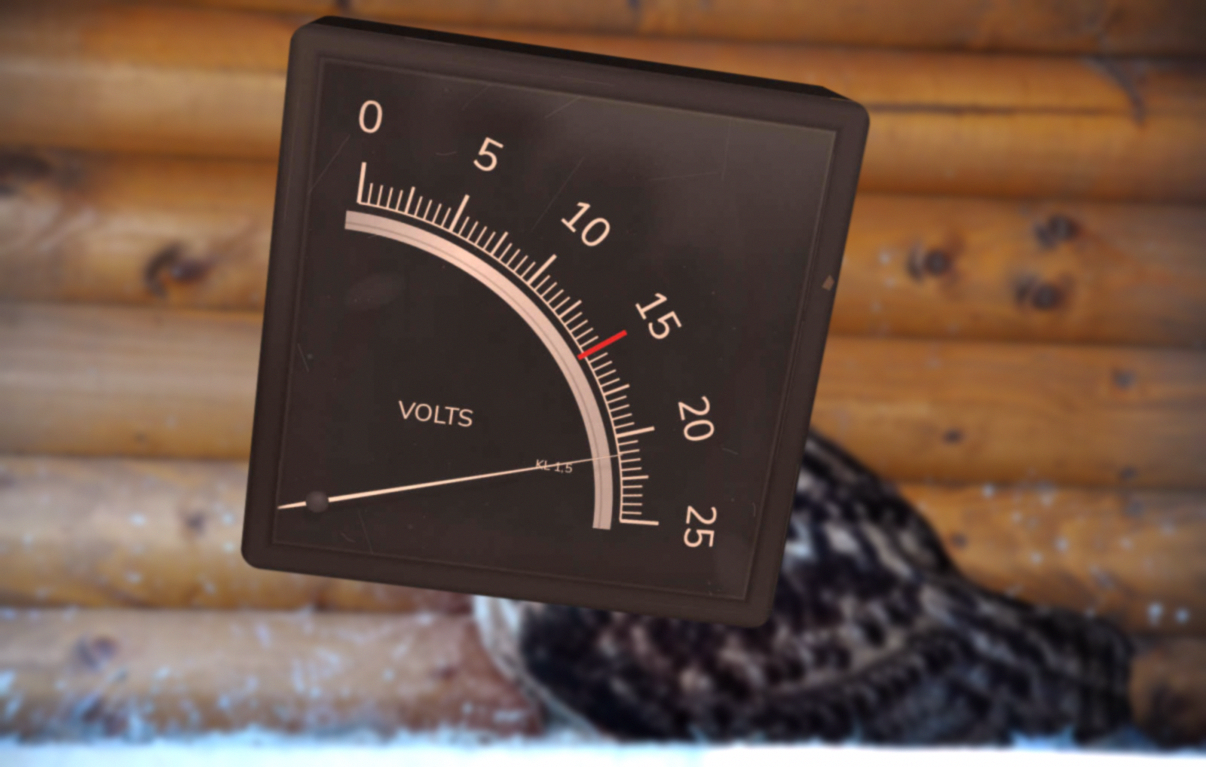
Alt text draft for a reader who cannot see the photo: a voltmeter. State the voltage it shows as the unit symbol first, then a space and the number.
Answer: V 21
